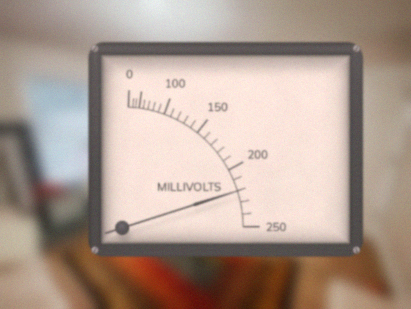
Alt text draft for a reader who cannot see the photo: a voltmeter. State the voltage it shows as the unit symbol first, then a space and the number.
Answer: mV 220
